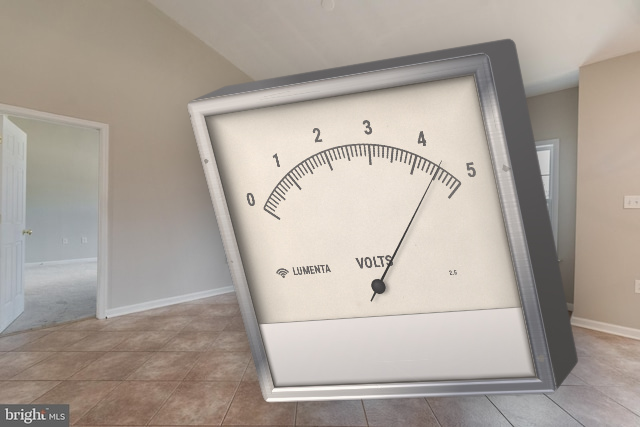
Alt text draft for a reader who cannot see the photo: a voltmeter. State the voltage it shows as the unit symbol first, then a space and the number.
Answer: V 4.5
